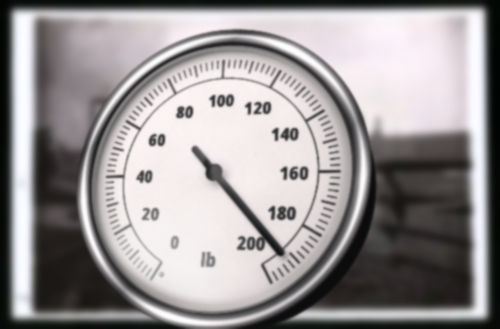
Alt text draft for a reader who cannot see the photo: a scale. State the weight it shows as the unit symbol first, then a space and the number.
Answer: lb 192
